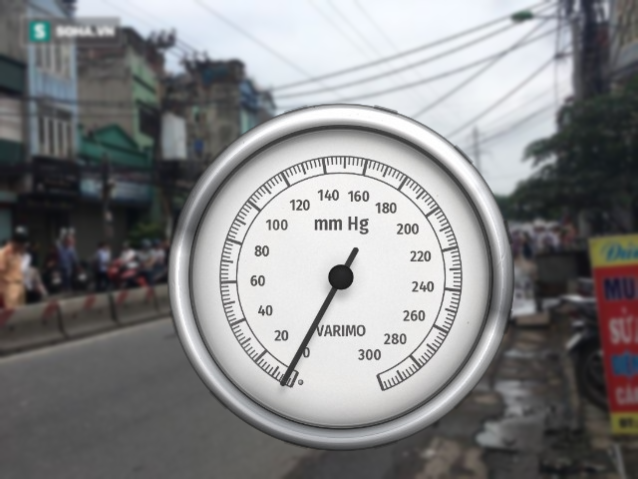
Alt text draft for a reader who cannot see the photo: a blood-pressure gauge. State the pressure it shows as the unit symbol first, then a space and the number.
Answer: mmHg 4
